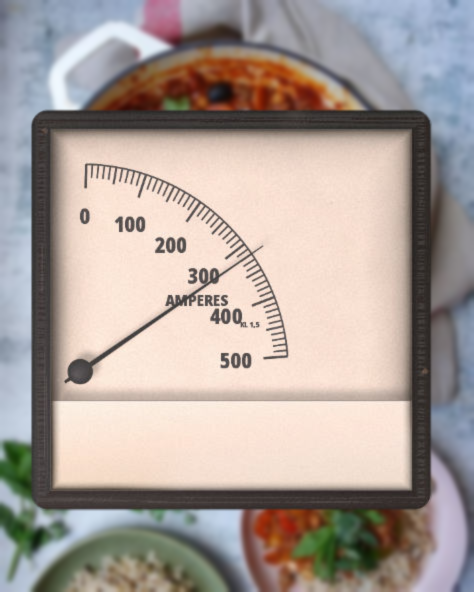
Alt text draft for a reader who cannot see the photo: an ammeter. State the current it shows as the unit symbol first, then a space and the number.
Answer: A 320
